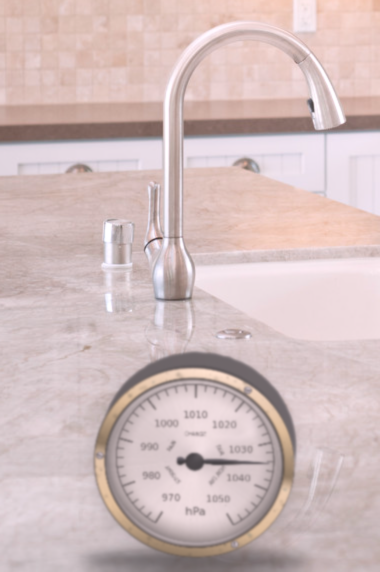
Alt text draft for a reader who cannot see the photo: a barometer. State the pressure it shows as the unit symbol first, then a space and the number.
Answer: hPa 1034
